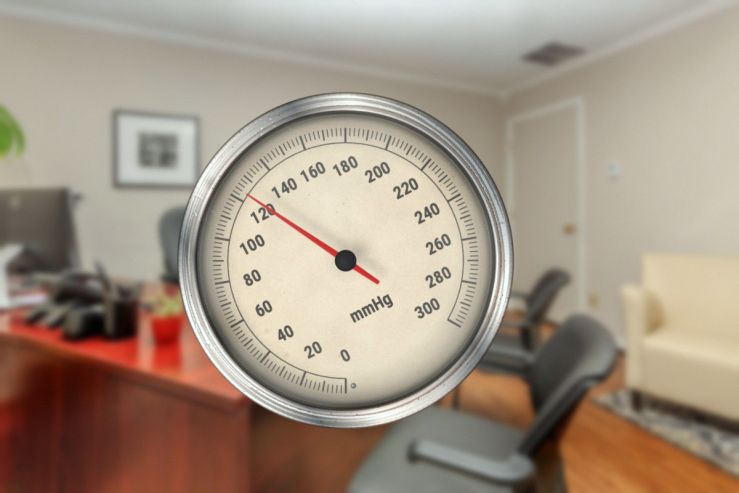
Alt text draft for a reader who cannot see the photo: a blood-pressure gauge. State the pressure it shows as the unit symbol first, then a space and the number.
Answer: mmHg 124
